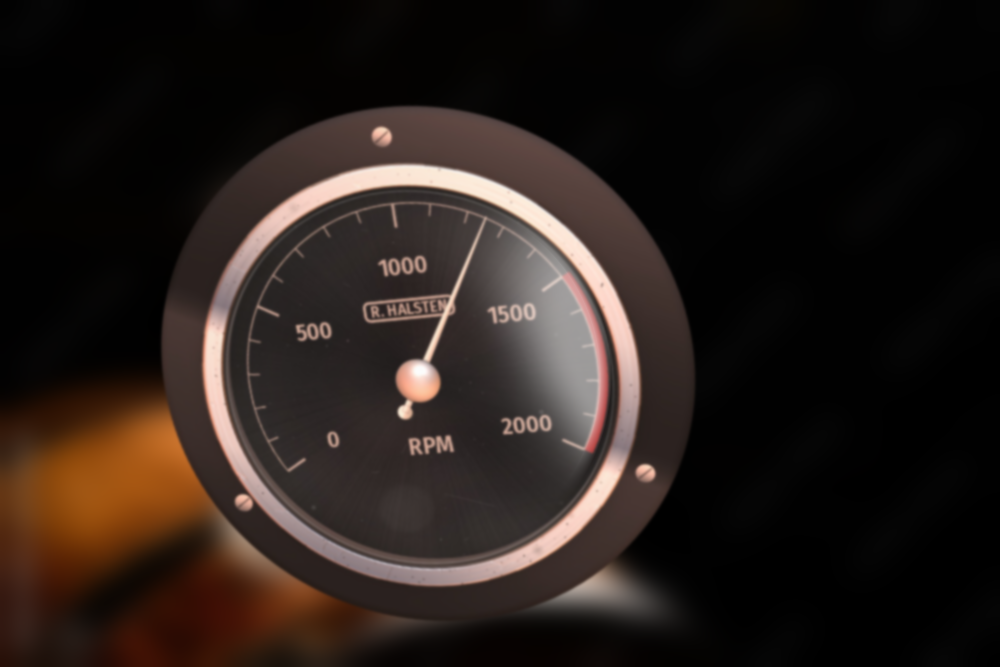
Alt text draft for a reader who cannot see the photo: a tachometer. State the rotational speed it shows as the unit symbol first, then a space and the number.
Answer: rpm 1250
